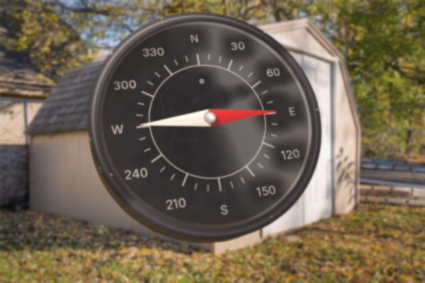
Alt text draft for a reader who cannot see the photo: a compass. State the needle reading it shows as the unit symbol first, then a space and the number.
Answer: ° 90
